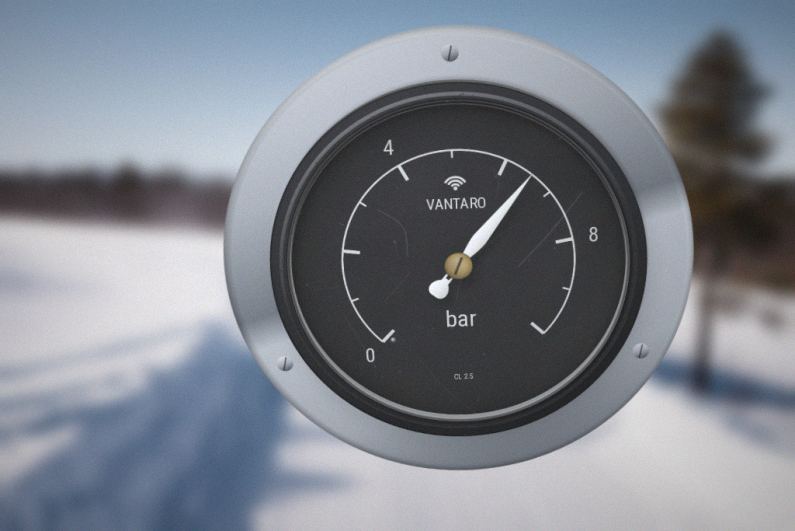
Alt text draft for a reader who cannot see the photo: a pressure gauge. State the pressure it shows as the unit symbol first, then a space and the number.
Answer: bar 6.5
